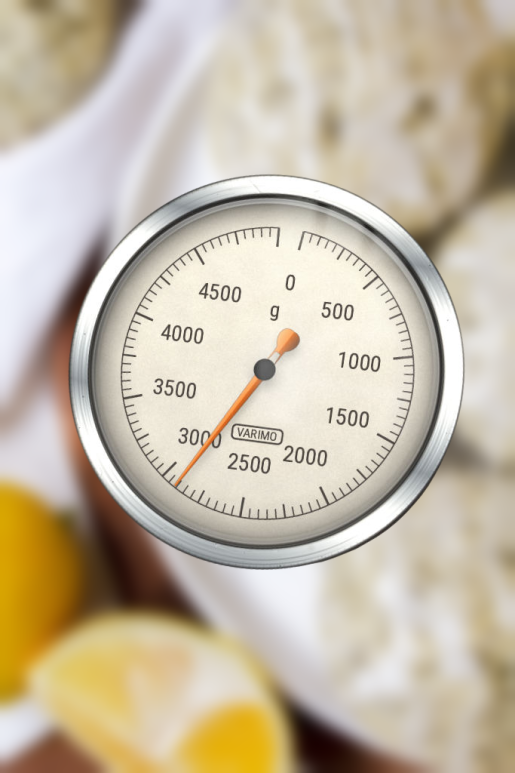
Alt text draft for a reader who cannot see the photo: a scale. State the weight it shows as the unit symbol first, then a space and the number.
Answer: g 2900
